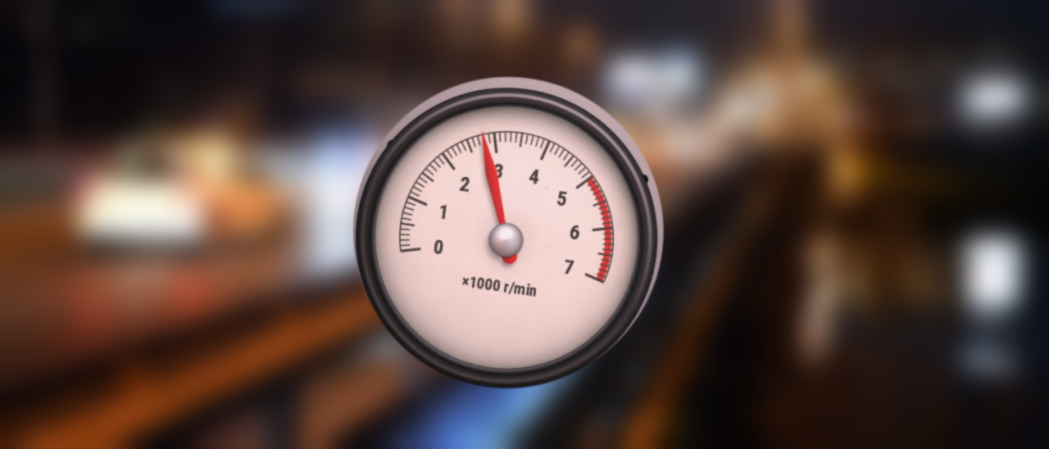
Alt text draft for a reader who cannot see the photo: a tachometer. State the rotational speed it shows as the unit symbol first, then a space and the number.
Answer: rpm 2800
